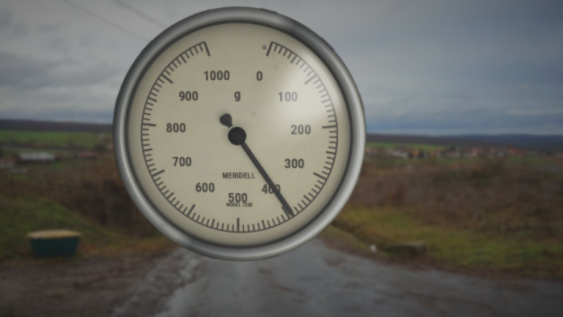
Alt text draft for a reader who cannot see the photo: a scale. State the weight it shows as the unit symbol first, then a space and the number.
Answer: g 390
